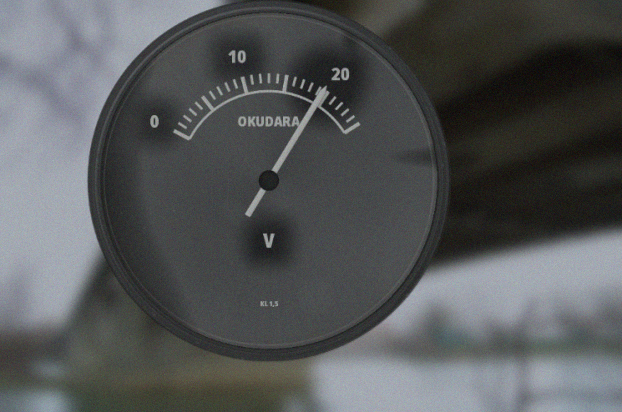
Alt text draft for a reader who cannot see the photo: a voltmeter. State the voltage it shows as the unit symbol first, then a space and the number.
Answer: V 19.5
